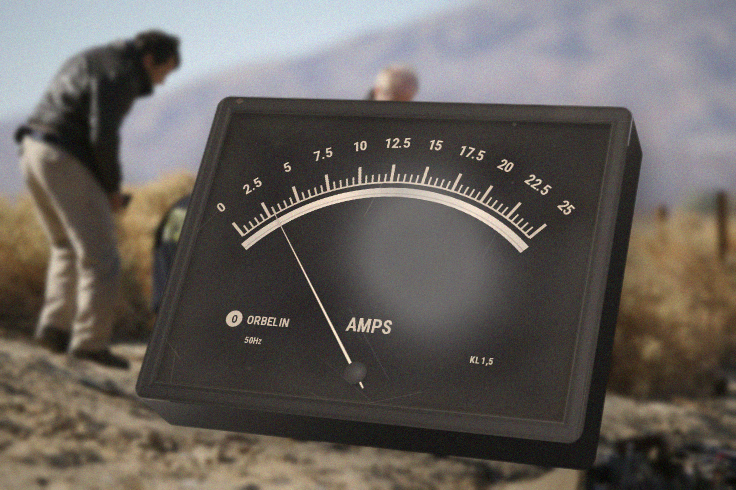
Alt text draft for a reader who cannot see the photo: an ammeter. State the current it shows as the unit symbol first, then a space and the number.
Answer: A 3
